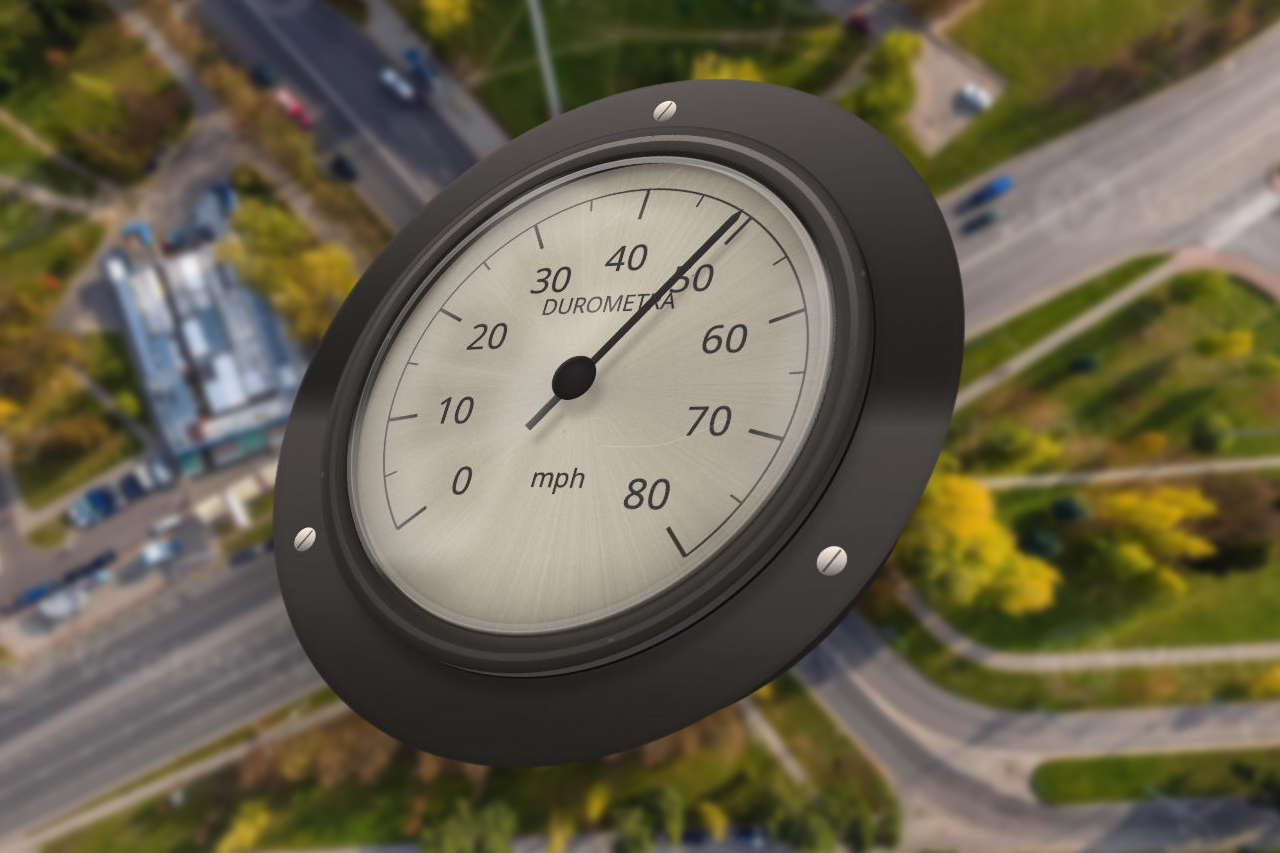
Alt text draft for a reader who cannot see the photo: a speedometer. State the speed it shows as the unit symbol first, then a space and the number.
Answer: mph 50
